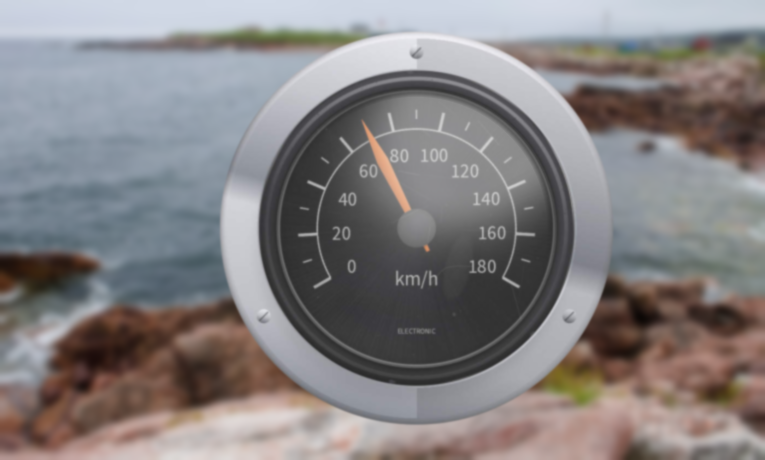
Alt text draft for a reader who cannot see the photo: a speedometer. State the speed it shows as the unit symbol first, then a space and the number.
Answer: km/h 70
